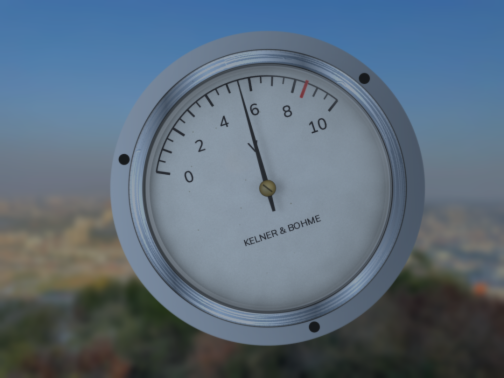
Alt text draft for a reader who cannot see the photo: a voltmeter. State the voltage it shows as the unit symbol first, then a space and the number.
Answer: V 5.5
